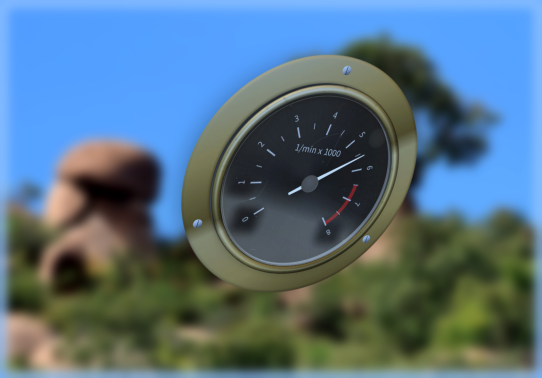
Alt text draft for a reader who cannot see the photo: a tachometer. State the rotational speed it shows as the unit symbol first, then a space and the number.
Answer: rpm 5500
